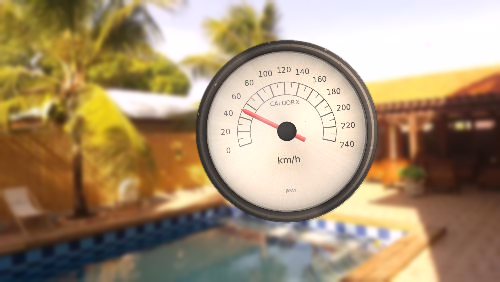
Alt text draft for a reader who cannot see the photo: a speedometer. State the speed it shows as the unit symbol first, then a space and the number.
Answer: km/h 50
